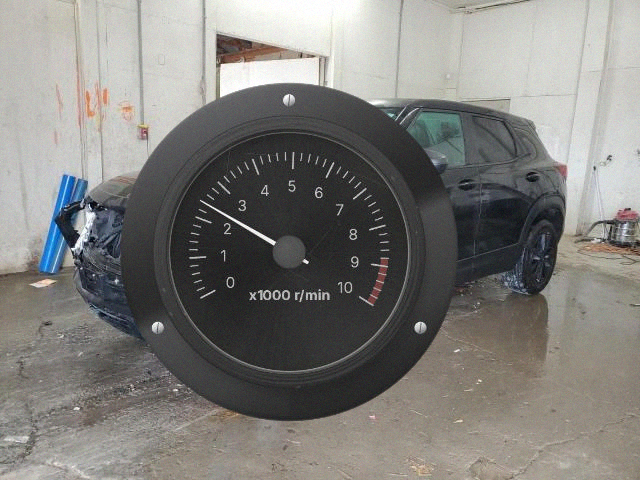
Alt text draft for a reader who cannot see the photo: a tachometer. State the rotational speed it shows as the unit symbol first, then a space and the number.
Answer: rpm 2400
